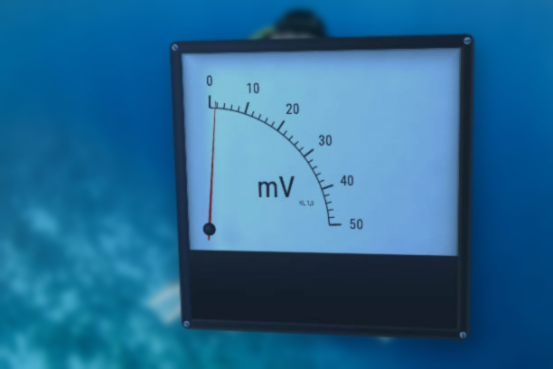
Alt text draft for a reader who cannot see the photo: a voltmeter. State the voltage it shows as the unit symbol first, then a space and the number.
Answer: mV 2
